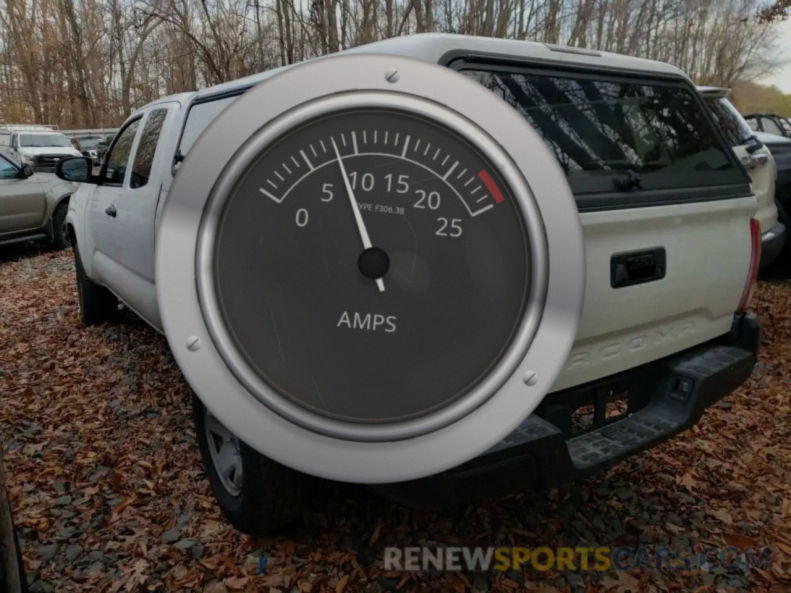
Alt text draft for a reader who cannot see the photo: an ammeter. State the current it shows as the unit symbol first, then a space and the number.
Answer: A 8
